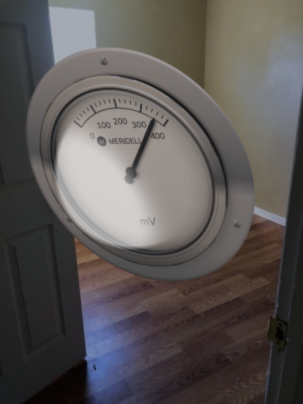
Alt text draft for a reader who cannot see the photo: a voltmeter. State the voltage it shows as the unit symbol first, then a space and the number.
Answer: mV 360
